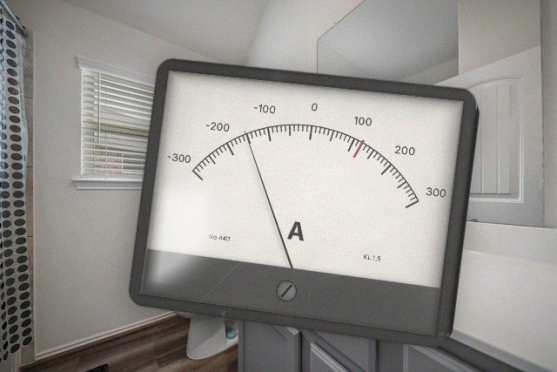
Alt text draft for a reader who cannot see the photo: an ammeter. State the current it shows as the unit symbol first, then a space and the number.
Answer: A -150
